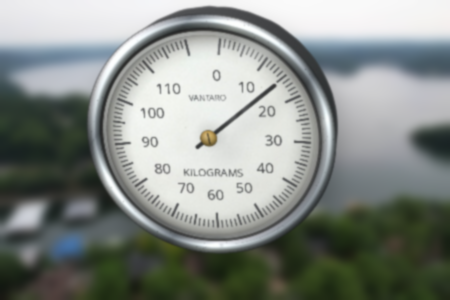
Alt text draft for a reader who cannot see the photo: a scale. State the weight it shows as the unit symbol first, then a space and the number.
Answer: kg 15
